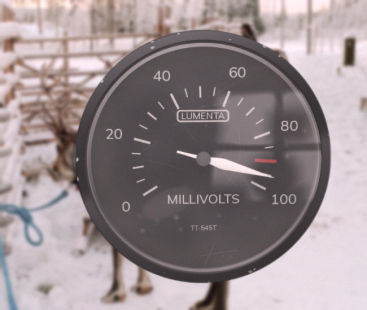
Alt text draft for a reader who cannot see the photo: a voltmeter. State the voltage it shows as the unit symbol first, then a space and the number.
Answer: mV 95
